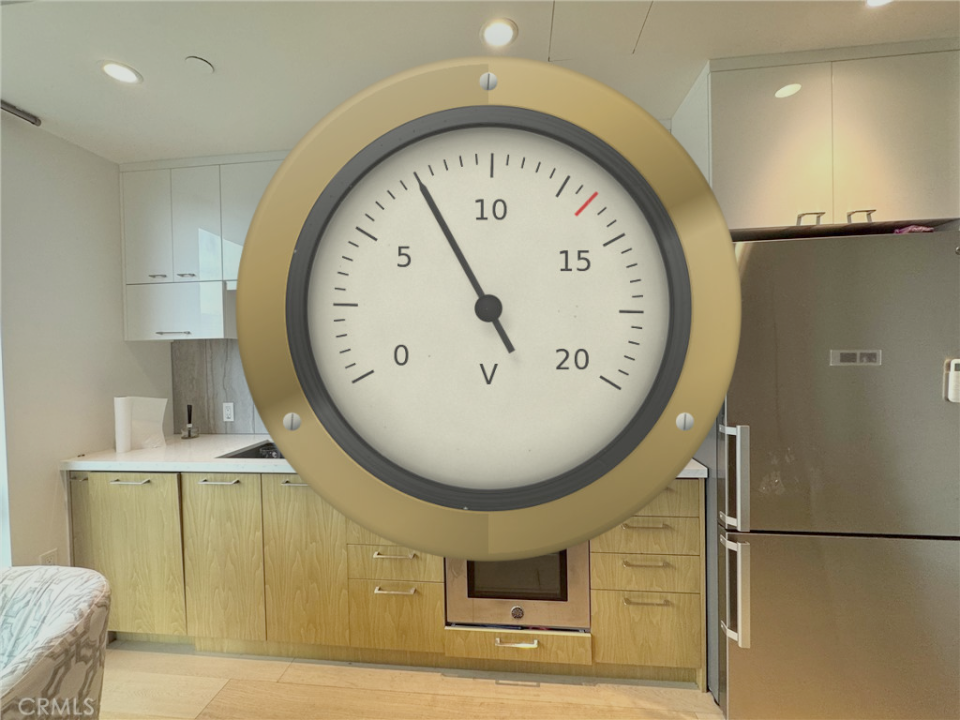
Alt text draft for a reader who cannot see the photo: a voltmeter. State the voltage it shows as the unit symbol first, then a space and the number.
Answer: V 7.5
